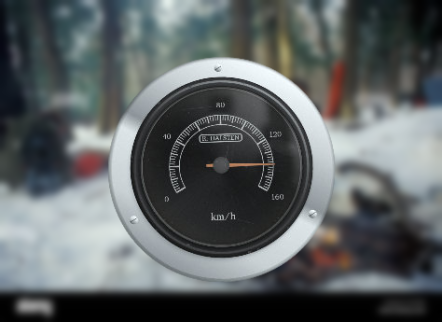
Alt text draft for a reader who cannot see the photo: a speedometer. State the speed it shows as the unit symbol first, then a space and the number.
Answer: km/h 140
